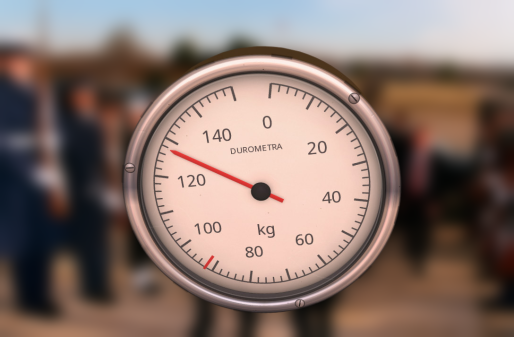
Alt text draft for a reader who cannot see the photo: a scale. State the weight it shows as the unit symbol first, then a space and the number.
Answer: kg 128
